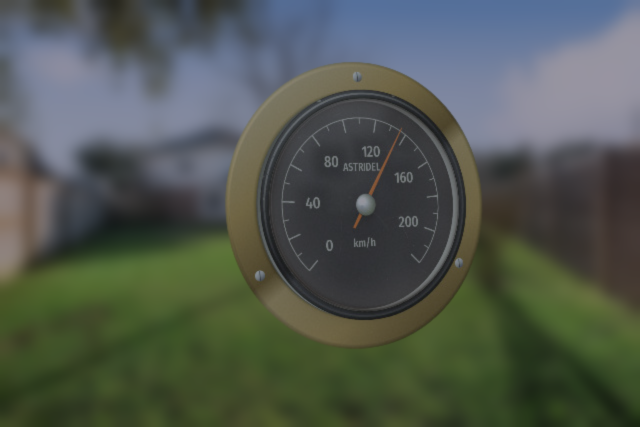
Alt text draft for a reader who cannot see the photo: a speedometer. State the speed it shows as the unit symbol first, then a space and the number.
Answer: km/h 135
